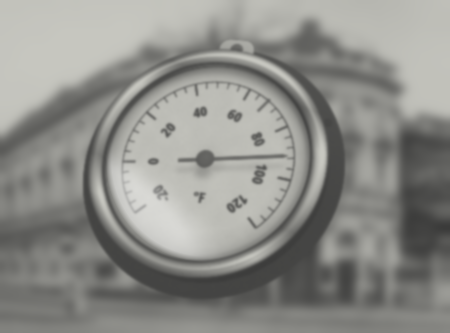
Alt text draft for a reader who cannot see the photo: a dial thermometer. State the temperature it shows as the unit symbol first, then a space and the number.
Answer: °F 92
